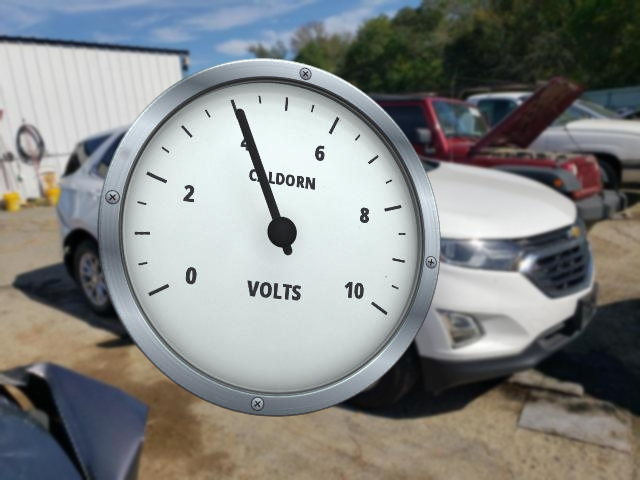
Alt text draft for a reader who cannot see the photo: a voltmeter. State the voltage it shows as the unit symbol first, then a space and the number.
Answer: V 4
